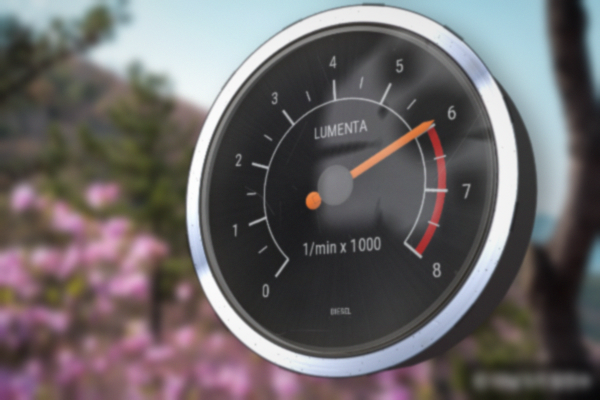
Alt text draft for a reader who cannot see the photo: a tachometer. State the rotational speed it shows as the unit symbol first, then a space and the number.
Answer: rpm 6000
